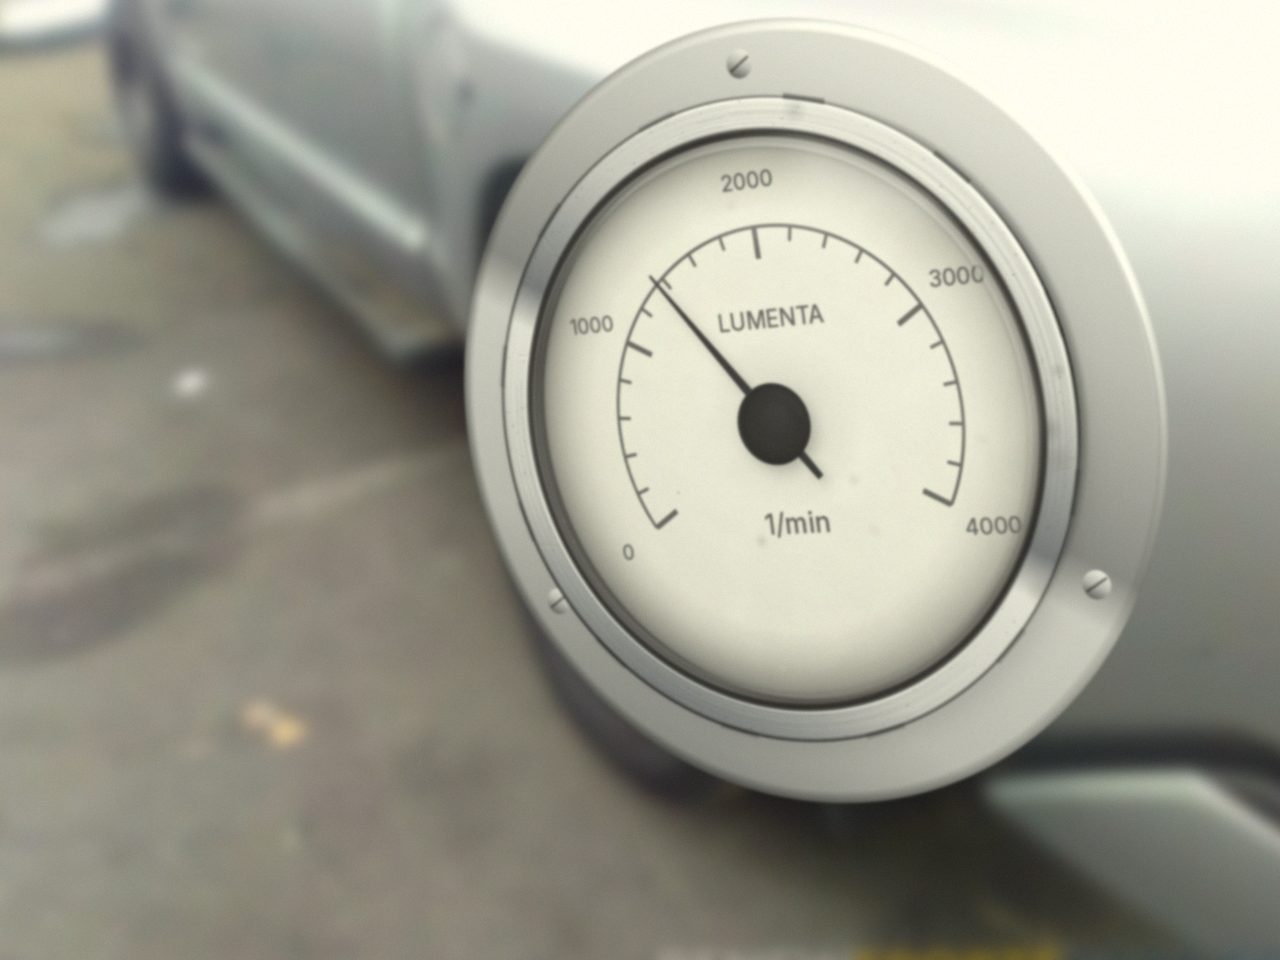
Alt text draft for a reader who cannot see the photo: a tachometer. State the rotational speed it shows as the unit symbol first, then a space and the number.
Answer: rpm 1400
